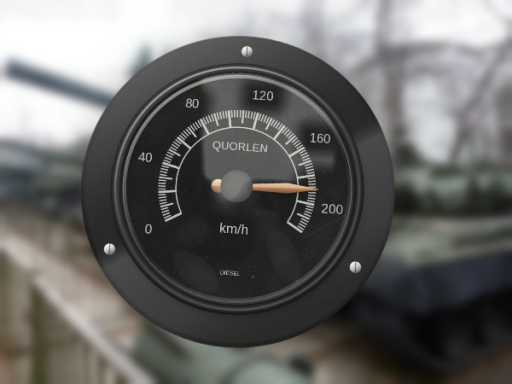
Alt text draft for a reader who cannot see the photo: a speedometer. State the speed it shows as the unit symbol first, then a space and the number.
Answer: km/h 190
